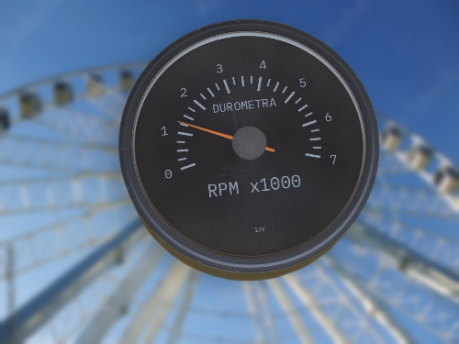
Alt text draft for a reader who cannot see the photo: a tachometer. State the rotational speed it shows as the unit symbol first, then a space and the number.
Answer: rpm 1250
